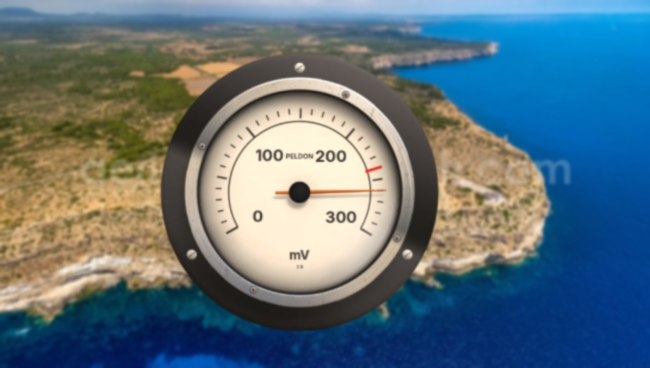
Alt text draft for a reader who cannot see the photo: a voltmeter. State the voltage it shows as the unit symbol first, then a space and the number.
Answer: mV 260
